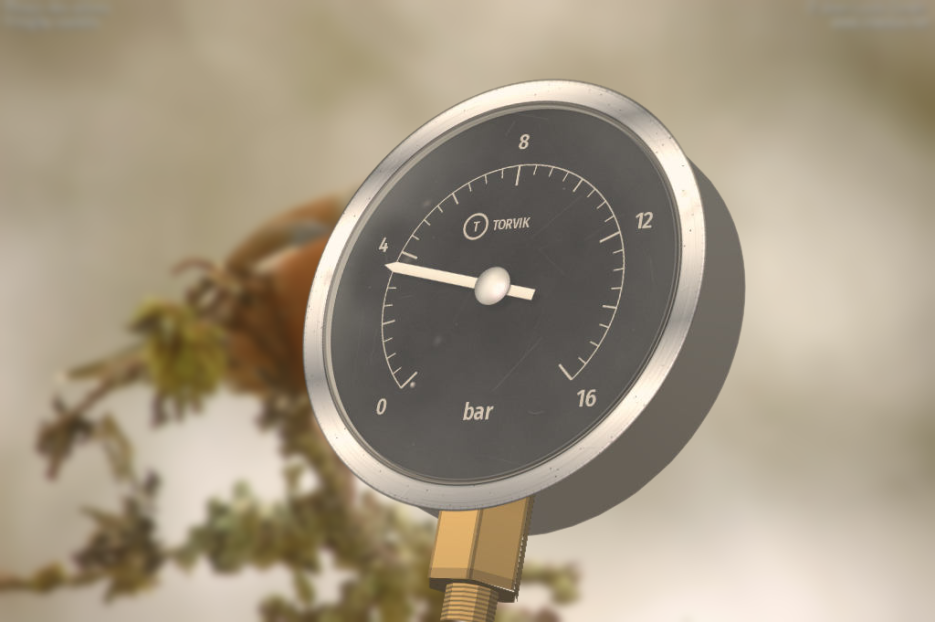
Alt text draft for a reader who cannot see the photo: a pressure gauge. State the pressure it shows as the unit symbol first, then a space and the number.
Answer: bar 3.5
